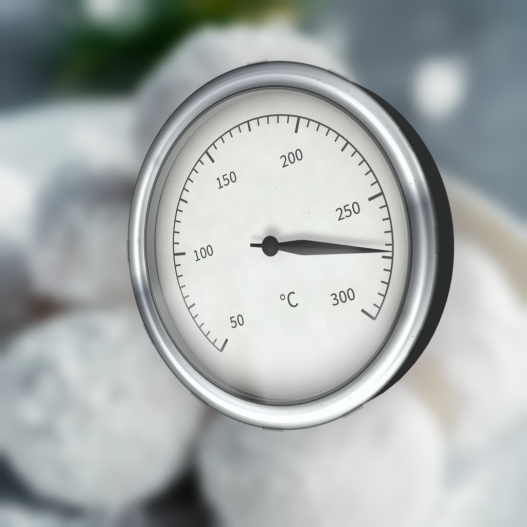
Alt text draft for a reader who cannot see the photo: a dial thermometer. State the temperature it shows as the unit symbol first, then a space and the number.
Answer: °C 272.5
